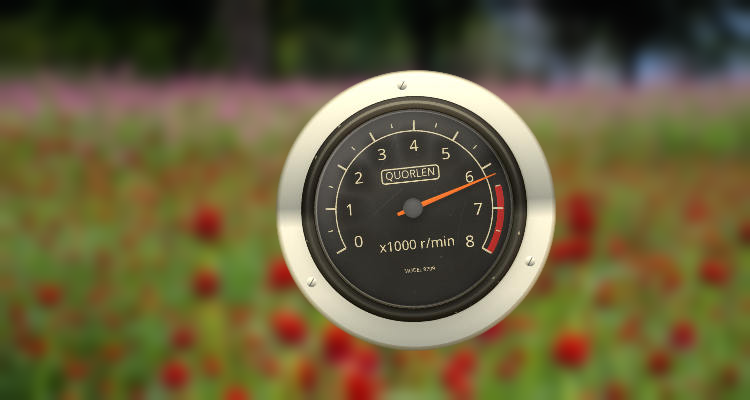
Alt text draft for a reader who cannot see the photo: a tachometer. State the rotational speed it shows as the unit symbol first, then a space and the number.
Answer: rpm 6250
